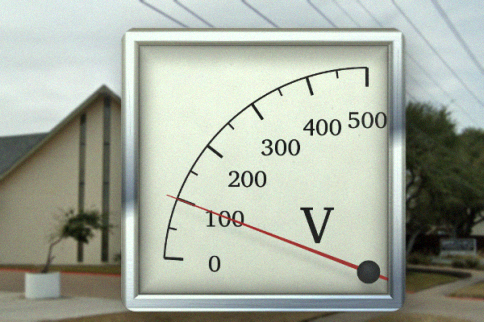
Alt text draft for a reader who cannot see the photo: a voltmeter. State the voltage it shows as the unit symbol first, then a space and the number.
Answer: V 100
